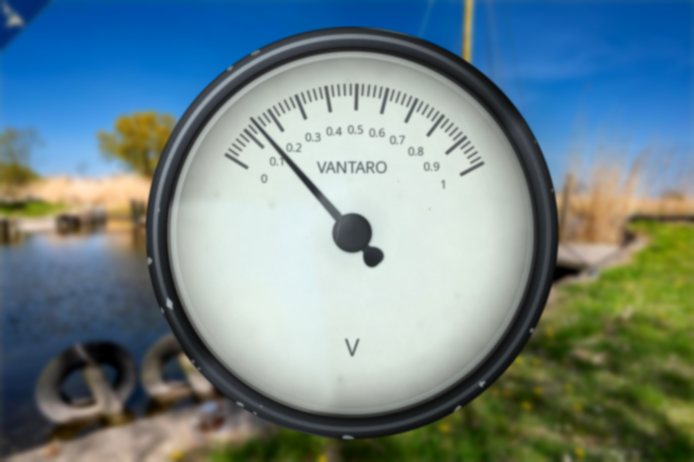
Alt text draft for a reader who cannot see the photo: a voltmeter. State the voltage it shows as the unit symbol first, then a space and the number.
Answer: V 0.14
